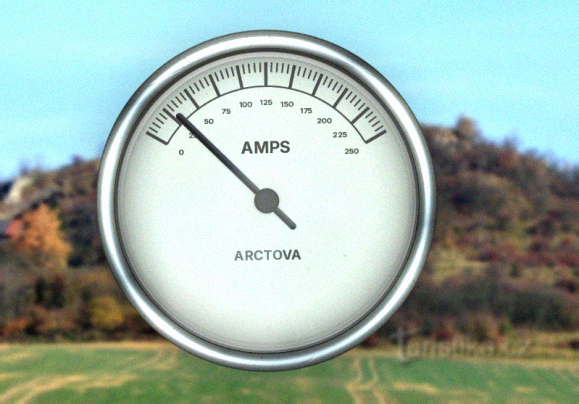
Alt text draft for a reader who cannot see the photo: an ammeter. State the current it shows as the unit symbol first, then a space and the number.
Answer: A 30
